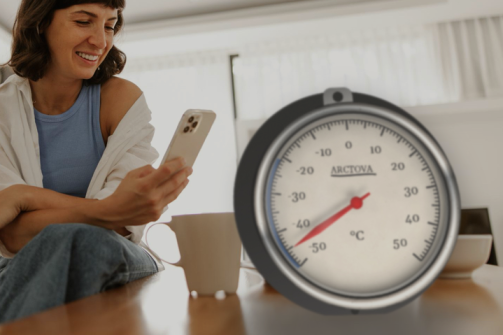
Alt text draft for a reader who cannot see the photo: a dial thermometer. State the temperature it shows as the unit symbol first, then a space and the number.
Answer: °C -45
